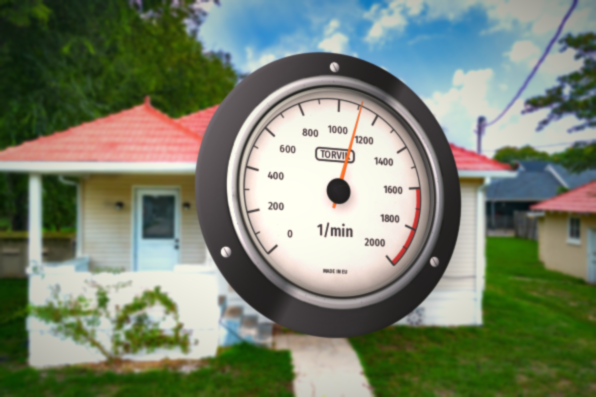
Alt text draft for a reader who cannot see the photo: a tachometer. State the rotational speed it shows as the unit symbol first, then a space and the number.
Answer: rpm 1100
